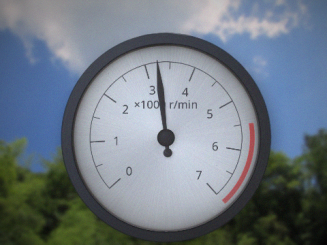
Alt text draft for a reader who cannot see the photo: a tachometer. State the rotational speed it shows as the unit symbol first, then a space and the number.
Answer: rpm 3250
